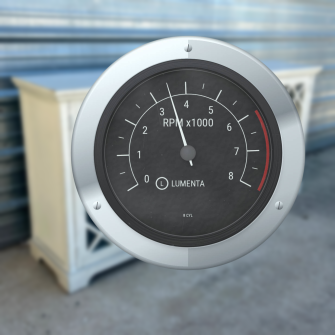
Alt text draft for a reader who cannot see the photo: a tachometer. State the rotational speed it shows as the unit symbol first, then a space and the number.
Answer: rpm 3500
